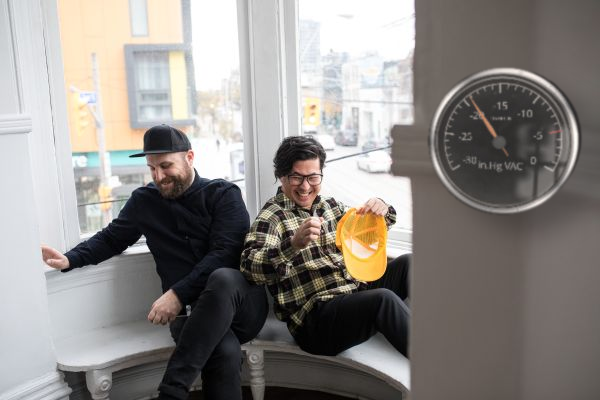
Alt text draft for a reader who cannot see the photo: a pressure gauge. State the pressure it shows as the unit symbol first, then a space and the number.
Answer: inHg -19
